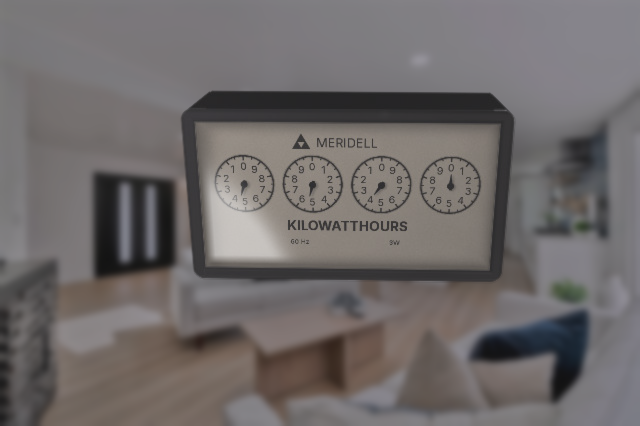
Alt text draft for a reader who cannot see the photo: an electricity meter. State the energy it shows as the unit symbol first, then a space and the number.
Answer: kWh 4540
